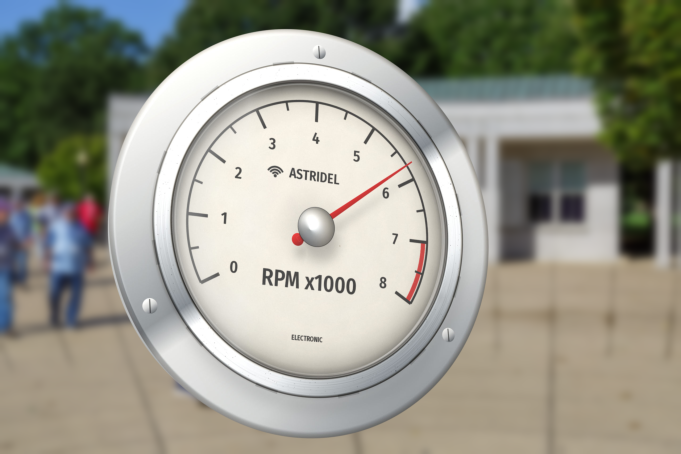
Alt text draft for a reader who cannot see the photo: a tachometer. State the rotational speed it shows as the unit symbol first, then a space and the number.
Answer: rpm 5750
